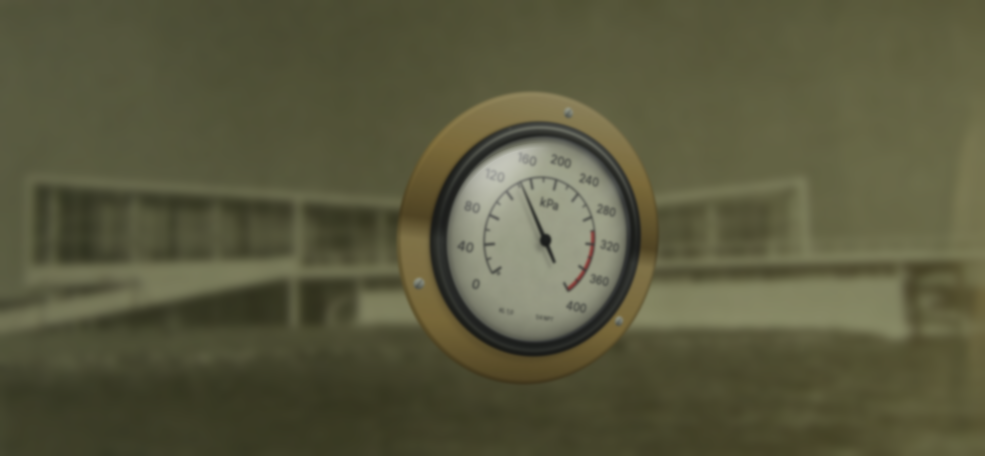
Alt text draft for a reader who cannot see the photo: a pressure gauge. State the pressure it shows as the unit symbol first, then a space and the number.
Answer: kPa 140
